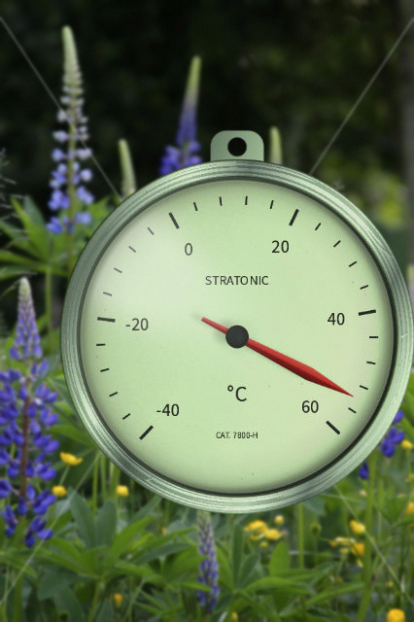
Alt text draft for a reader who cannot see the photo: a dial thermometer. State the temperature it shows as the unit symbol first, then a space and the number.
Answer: °C 54
